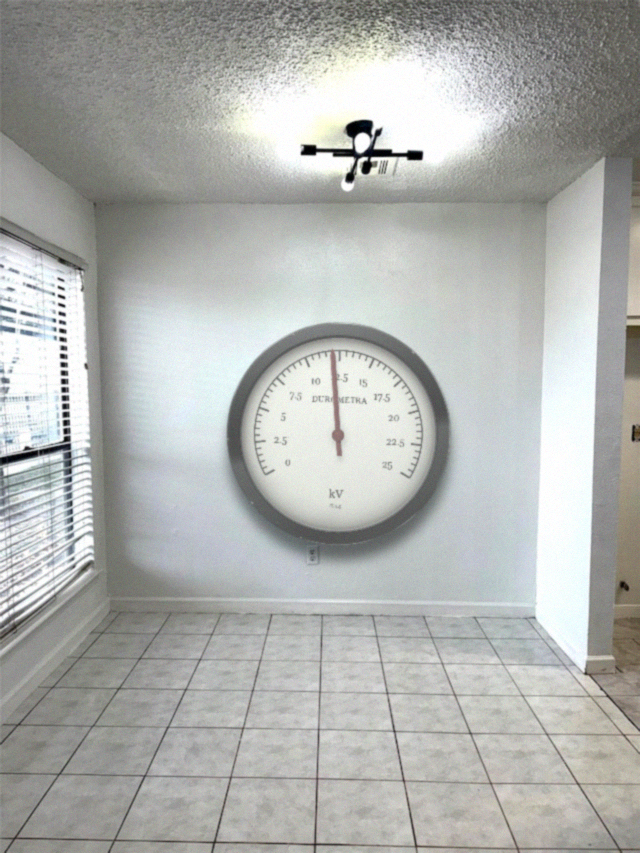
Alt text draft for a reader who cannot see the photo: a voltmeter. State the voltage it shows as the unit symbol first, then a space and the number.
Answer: kV 12
